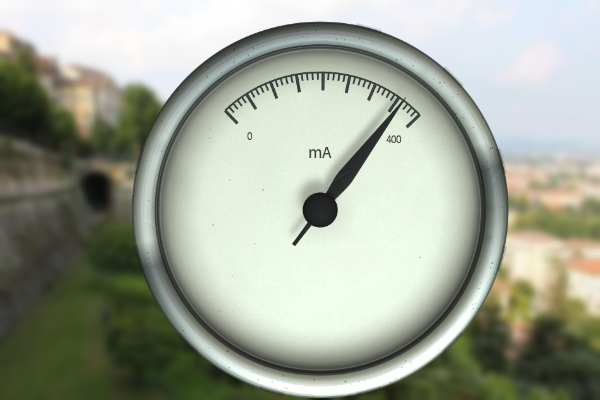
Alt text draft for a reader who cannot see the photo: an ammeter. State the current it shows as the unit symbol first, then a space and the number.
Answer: mA 360
